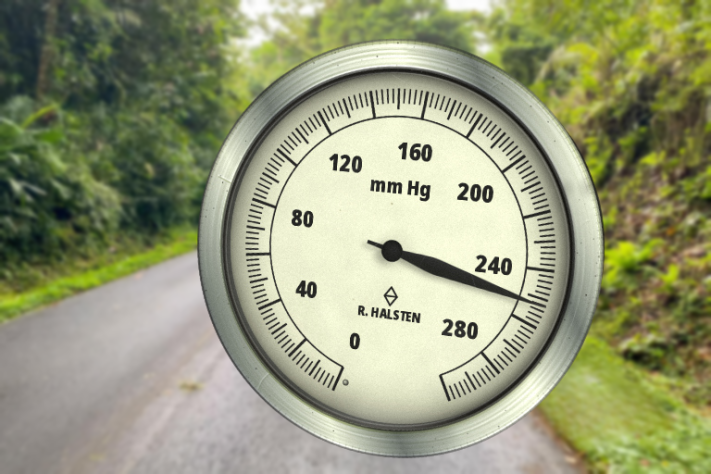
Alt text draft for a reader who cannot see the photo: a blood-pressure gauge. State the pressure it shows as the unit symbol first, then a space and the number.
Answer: mmHg 252
